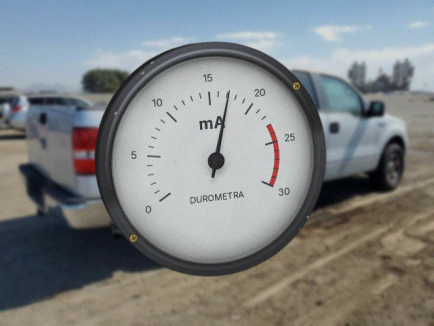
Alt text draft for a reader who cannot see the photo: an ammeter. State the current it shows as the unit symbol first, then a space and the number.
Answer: mA 17
